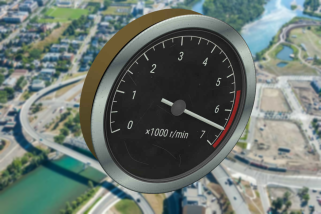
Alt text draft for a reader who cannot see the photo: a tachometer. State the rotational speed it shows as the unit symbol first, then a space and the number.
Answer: rpm 6500
